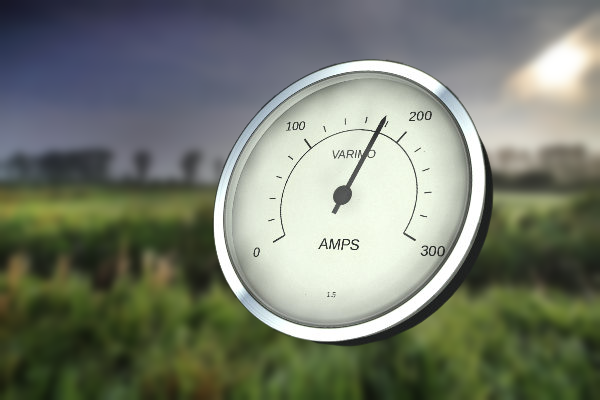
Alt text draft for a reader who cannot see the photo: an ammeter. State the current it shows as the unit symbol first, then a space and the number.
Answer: A 180
